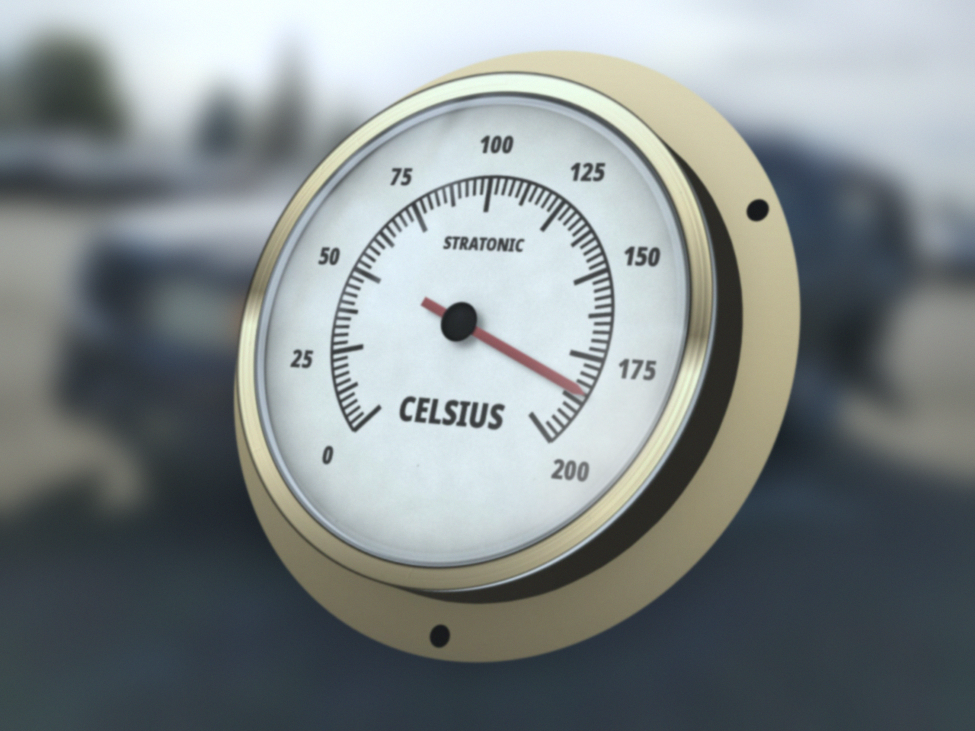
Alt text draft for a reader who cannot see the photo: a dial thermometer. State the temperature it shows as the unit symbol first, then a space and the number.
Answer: °C 185
